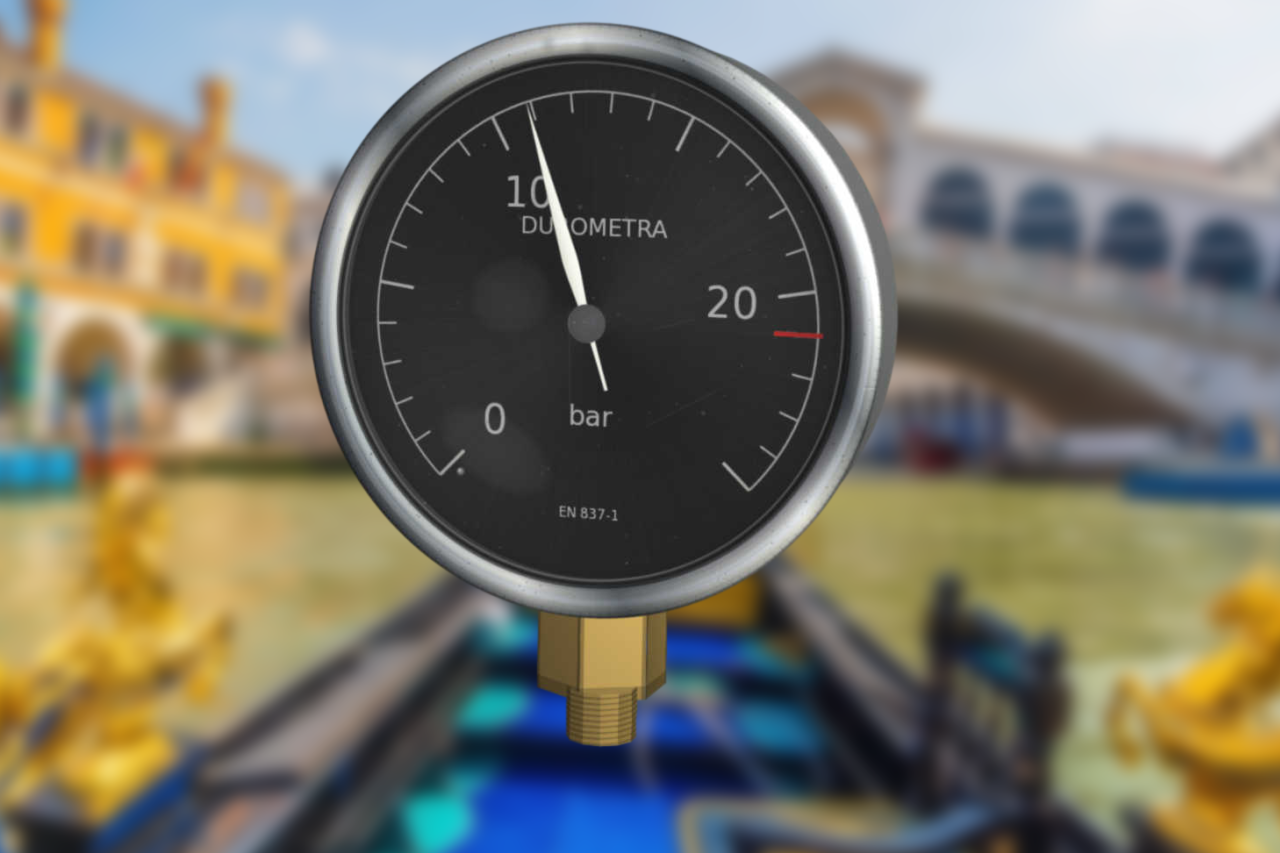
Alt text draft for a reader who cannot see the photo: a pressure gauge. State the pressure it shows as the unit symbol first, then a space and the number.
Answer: bar 11
